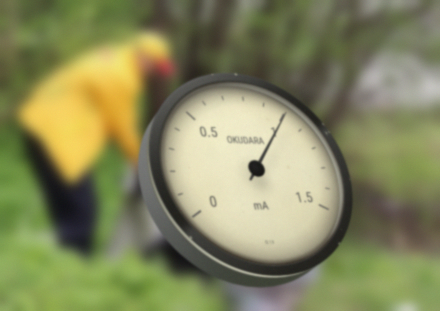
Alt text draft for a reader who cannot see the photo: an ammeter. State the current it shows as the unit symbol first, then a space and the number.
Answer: mA 1
